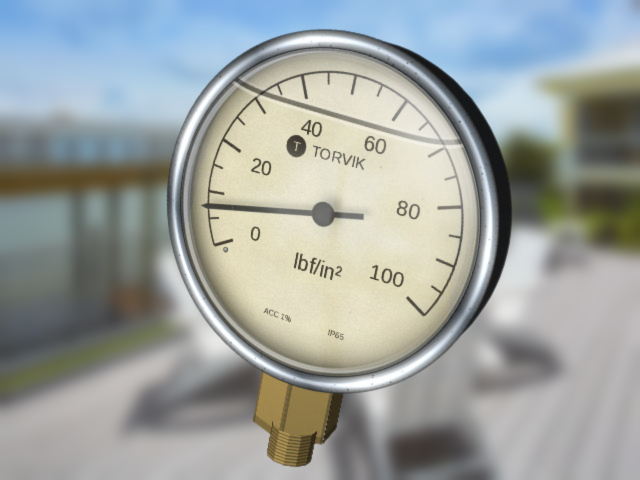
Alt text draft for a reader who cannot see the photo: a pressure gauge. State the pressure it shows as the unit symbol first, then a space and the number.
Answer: psi 7.5
